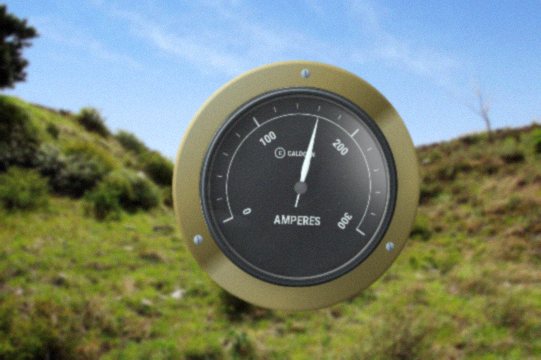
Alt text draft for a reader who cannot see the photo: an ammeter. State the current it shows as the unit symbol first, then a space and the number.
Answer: A 160
